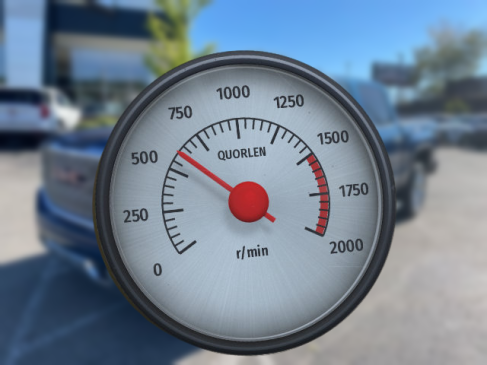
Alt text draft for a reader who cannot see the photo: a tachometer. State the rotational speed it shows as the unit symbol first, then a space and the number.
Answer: rpm 600
